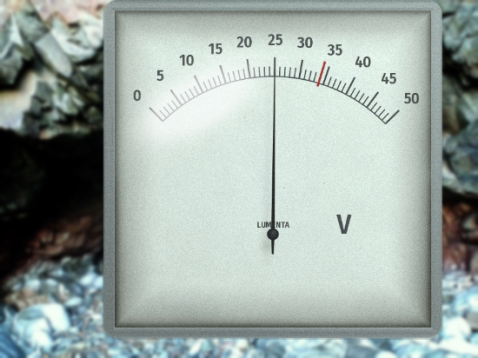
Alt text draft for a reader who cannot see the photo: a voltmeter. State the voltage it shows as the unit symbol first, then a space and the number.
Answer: V 25
